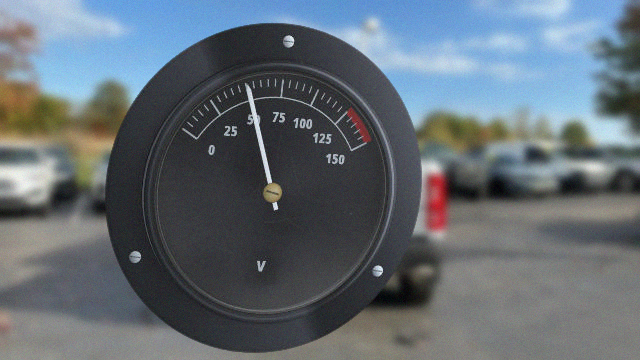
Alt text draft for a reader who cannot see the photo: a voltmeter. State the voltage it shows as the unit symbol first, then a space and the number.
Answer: V 50
